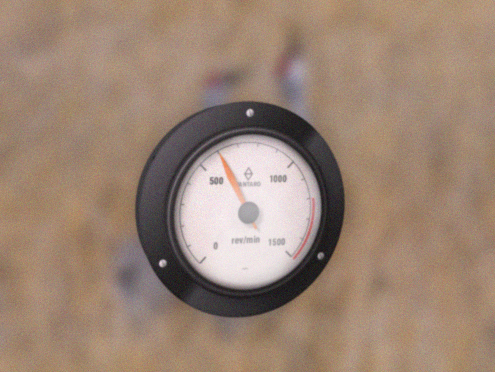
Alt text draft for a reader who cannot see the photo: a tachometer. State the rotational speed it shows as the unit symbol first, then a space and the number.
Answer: rpm 600
